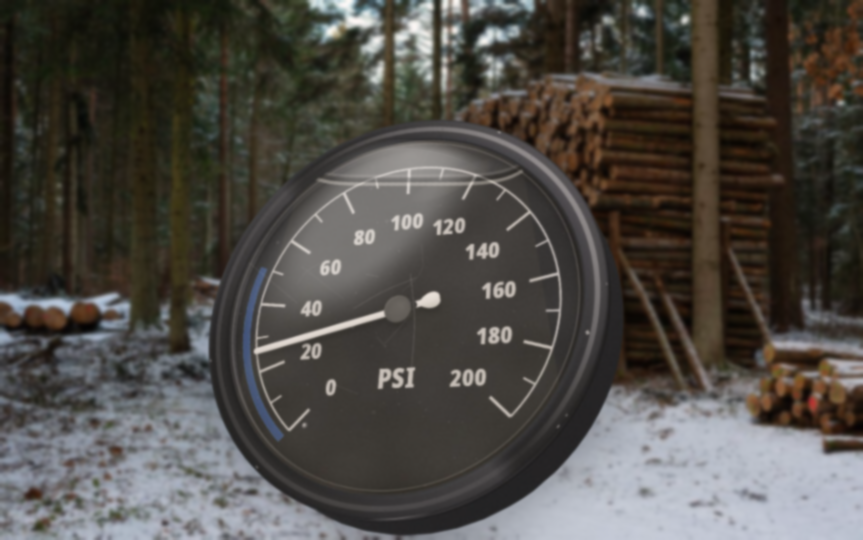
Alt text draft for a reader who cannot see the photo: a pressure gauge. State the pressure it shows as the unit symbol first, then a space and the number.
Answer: psi 25
